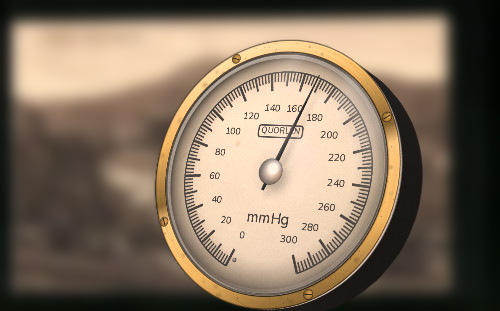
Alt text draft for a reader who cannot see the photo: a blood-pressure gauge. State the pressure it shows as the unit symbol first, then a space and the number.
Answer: mmHg 170
